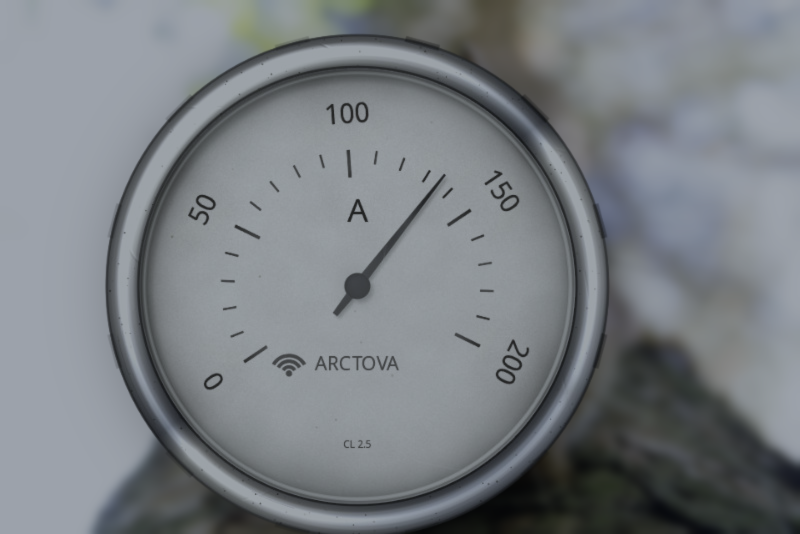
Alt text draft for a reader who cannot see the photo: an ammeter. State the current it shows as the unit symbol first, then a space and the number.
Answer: A 135
